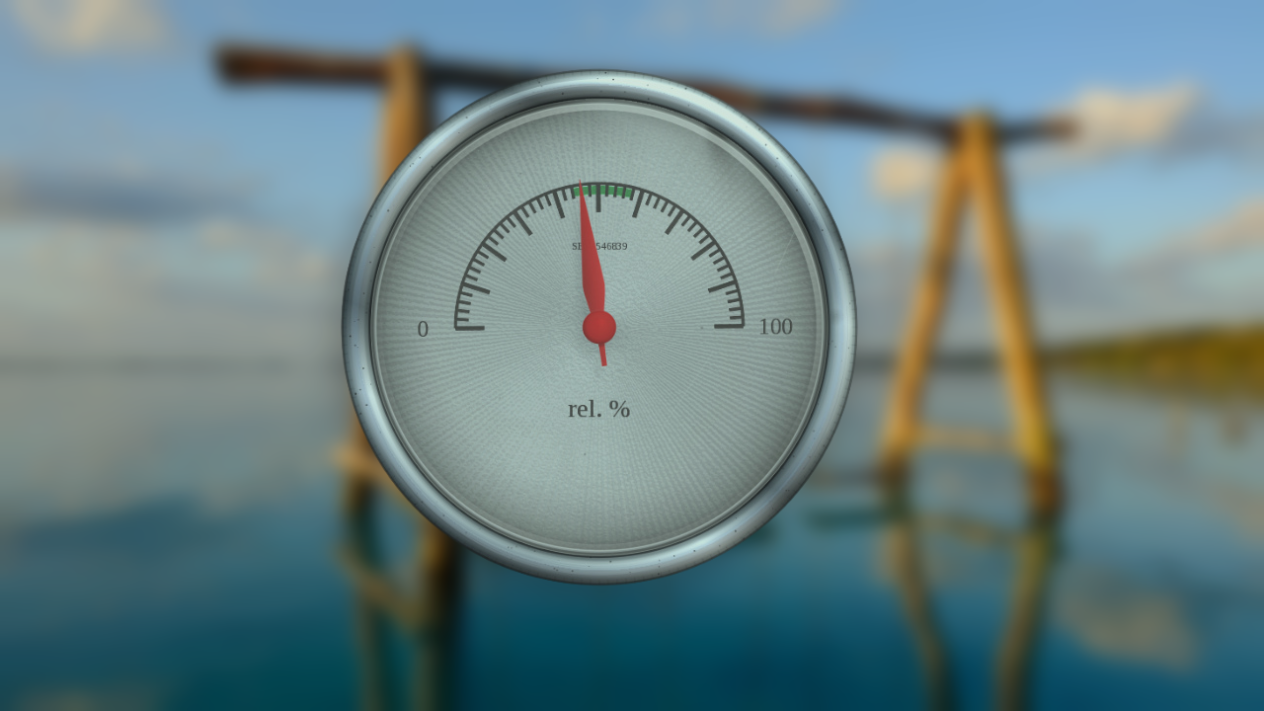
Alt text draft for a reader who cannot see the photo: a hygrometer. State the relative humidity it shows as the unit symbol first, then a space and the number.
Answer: % 46
